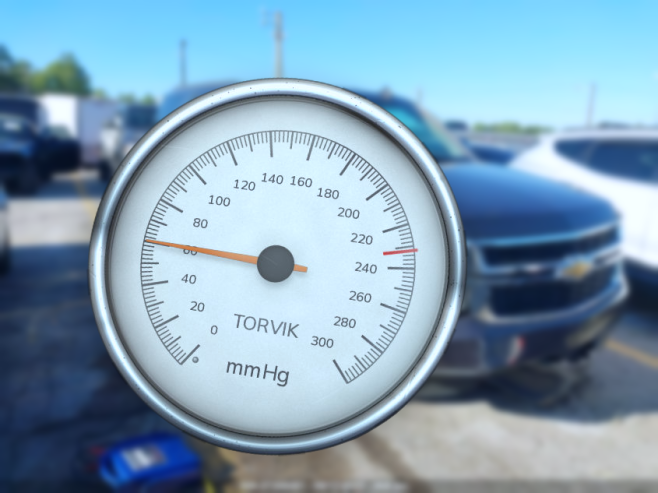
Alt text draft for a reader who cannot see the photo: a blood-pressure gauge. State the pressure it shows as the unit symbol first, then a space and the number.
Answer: mmHg 60
